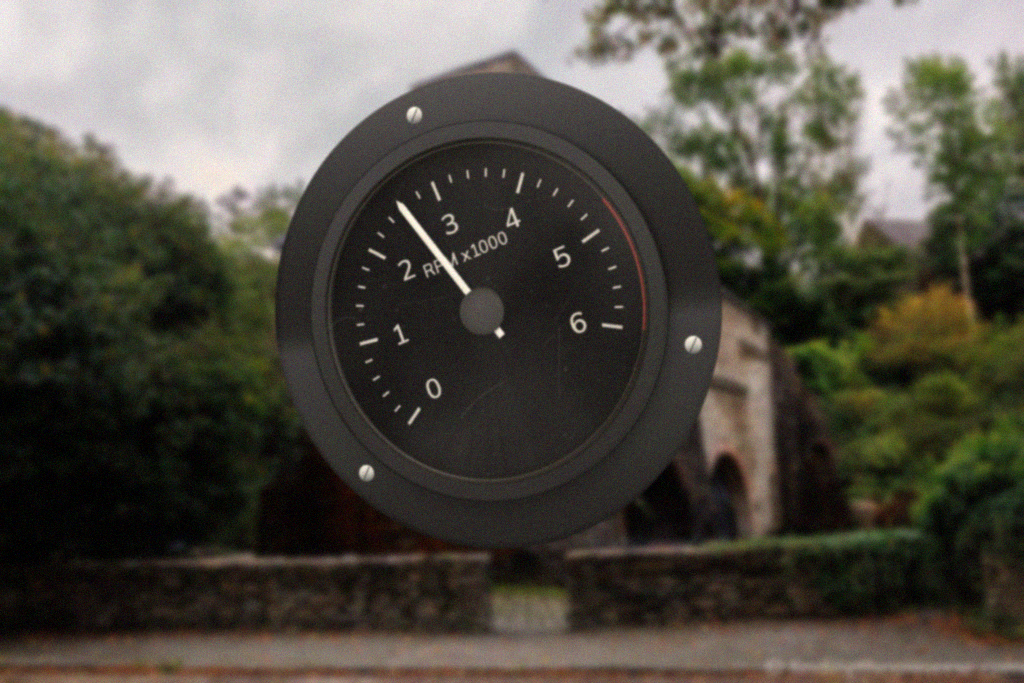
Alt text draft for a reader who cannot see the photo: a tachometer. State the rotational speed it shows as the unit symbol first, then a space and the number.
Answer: rpm 2600
